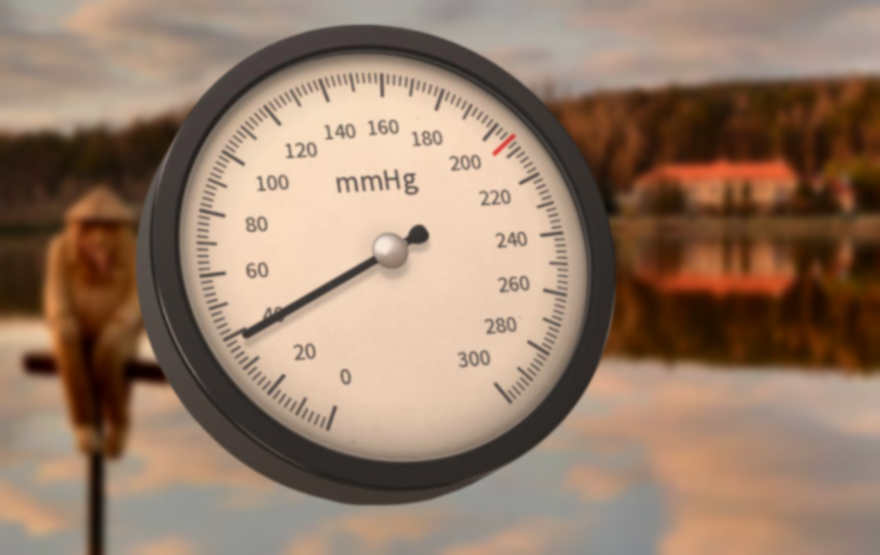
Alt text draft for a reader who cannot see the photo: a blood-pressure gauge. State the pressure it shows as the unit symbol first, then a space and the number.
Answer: mmHg 38
